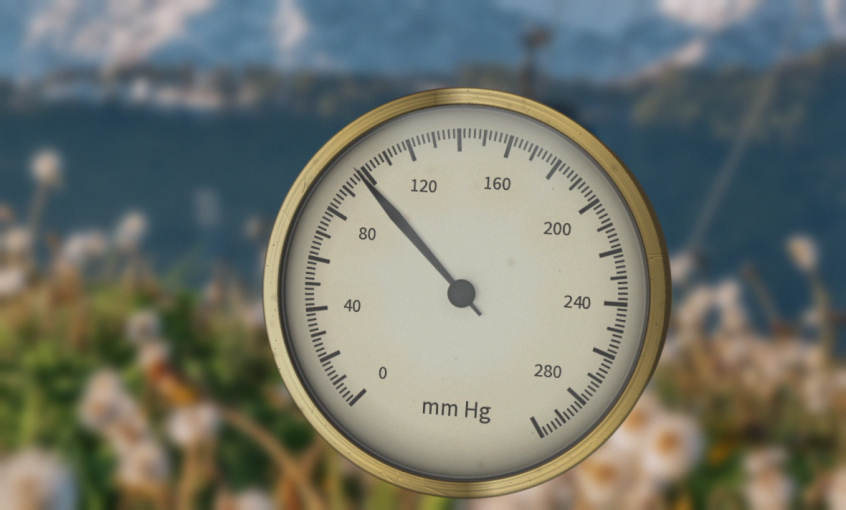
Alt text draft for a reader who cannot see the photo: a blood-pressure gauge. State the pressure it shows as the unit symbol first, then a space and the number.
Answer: mmHg 98
